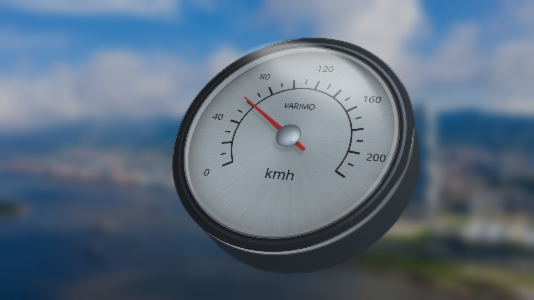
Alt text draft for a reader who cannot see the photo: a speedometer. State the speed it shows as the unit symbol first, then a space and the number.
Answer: km/h 60
